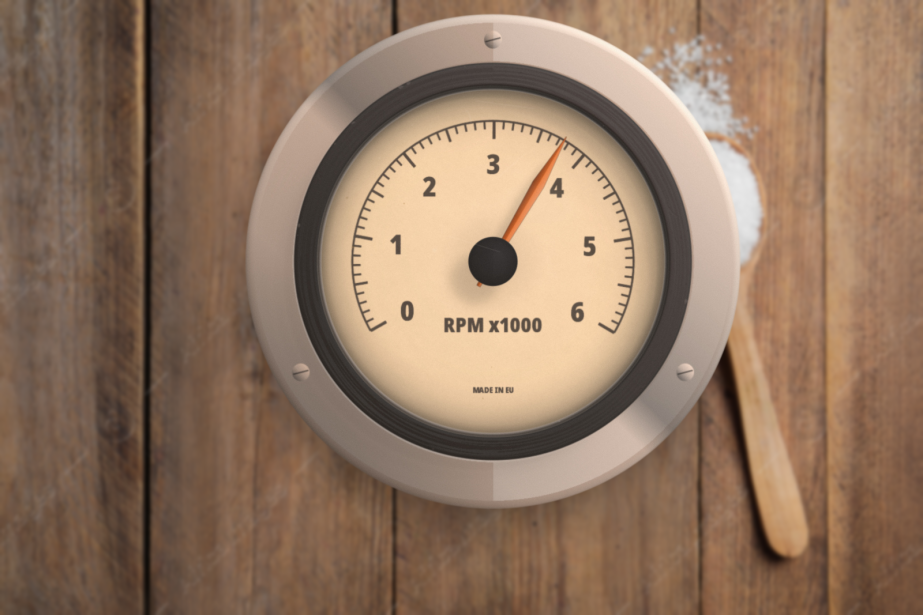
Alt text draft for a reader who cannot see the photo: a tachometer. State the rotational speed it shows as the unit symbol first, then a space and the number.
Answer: rpm 3750
